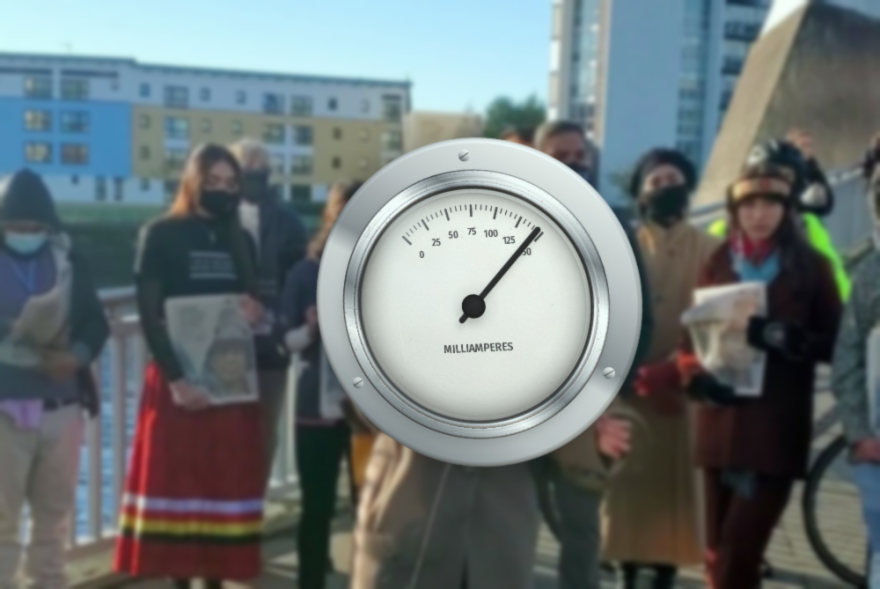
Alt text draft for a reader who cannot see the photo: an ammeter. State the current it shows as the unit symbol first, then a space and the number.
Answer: mA 145
